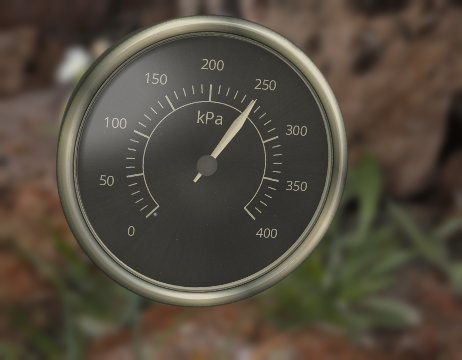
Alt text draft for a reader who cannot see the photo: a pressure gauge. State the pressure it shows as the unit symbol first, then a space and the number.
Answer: kPa 250
